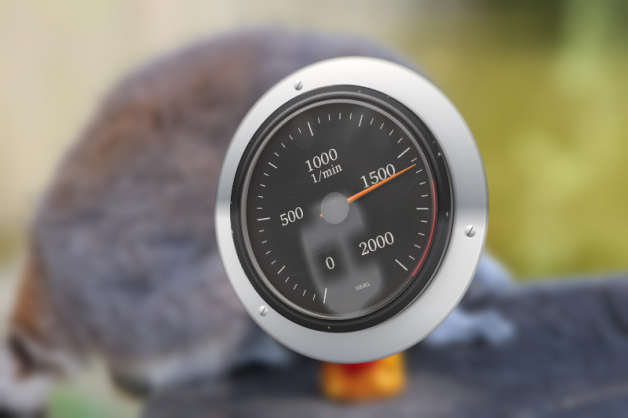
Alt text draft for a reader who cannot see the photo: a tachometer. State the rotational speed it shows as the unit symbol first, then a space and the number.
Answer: rpm 1575
